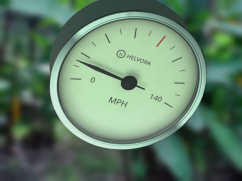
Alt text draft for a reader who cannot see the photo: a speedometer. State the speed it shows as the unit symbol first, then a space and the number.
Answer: mph 15
